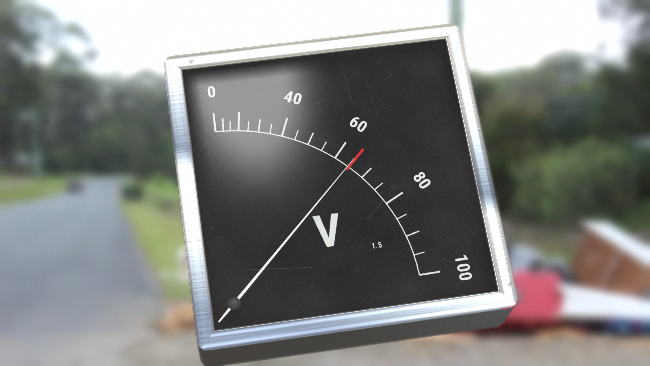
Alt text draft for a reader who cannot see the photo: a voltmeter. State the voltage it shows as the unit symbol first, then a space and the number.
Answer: V 65
